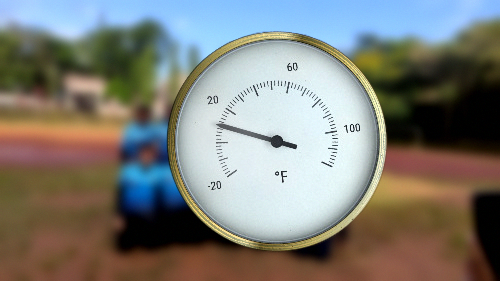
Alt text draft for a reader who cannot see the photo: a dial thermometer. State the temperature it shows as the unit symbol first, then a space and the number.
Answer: °F 10
